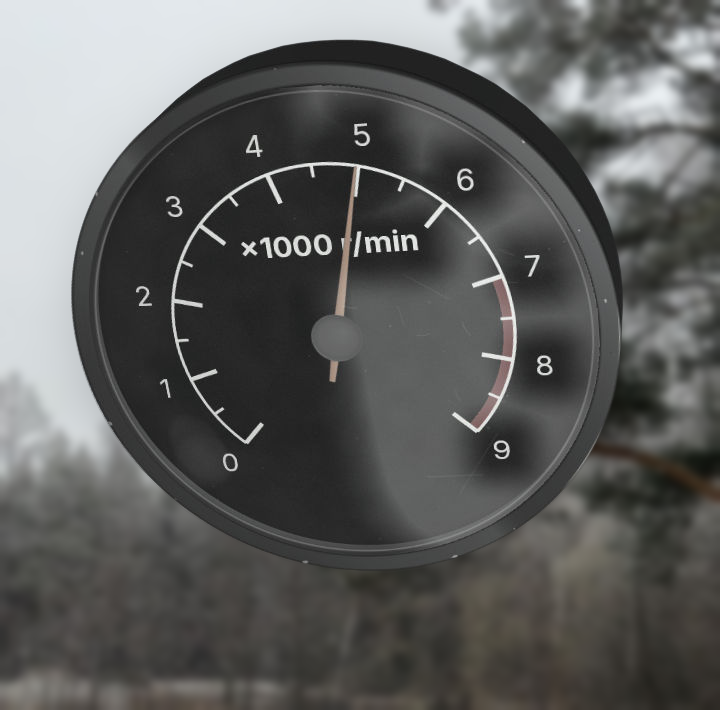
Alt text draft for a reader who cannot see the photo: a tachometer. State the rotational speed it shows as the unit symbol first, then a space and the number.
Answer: rpm 5000
